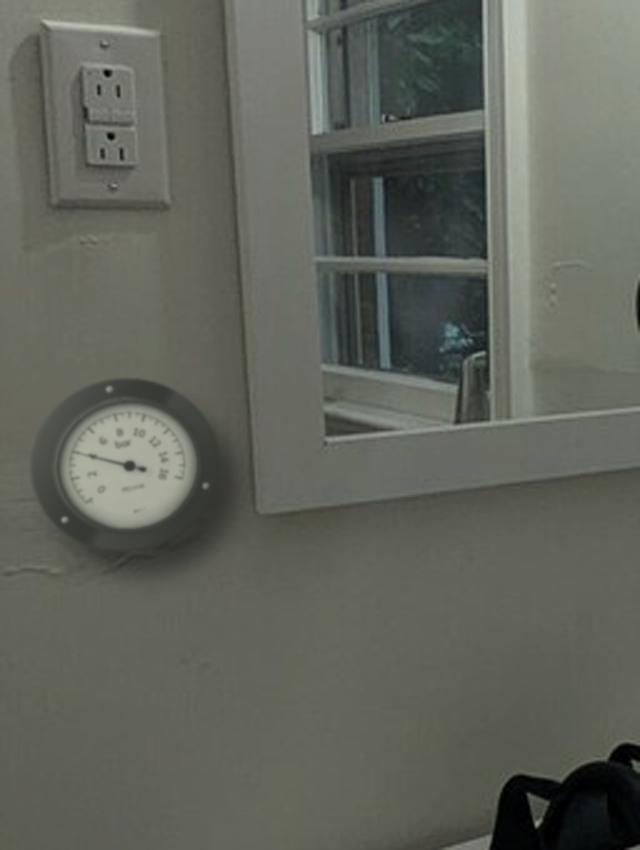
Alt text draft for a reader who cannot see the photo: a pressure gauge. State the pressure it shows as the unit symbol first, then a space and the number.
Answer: bar 4
